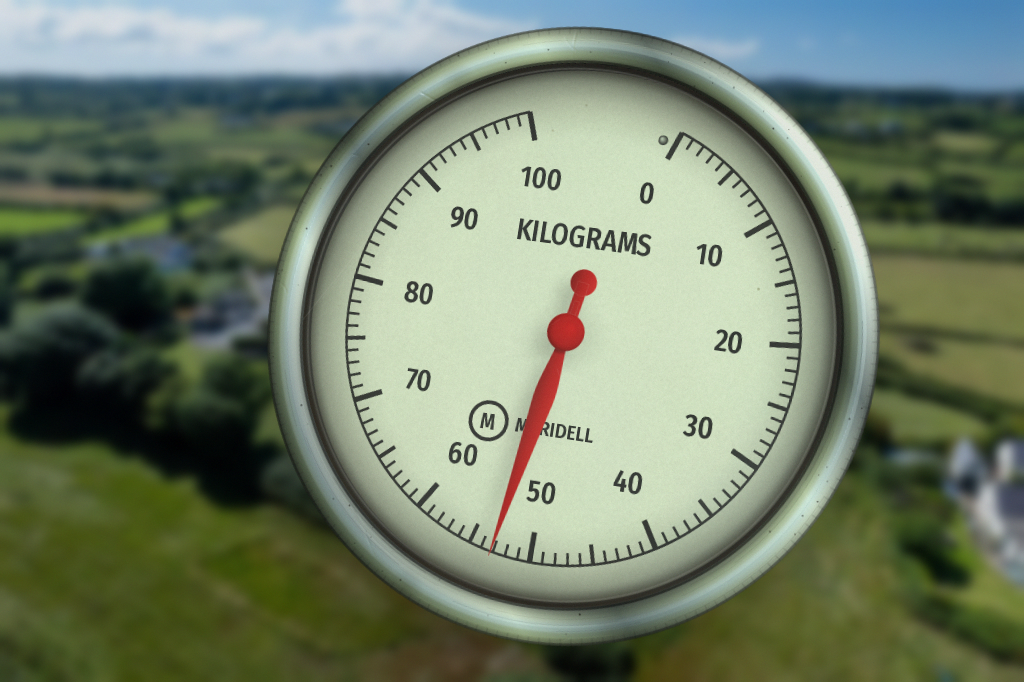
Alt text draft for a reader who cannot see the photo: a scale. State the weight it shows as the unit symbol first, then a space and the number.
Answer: kg 53
